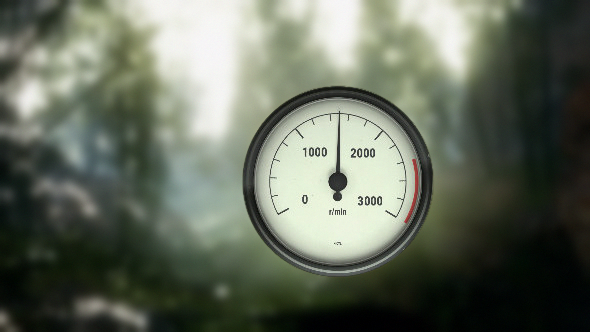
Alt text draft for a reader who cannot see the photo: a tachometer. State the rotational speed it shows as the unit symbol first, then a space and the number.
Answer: rpm 1500
